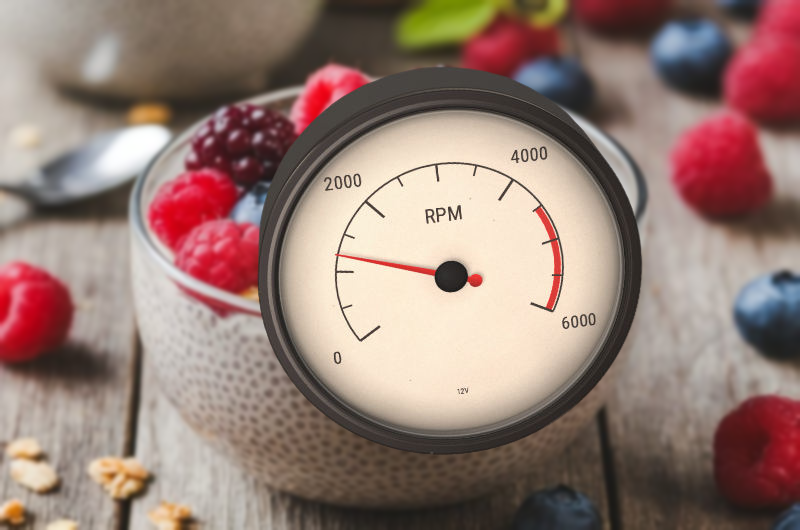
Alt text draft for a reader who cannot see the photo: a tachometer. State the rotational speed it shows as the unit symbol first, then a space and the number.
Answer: rpm 1250
